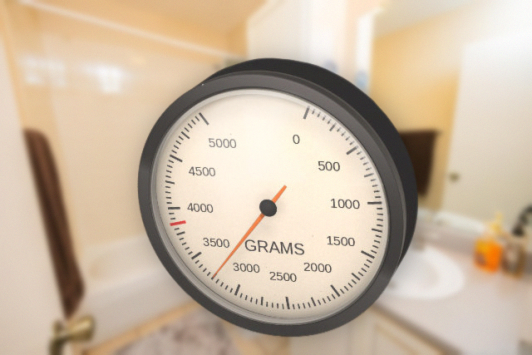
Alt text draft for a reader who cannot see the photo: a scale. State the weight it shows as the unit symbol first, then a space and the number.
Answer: g 3250
